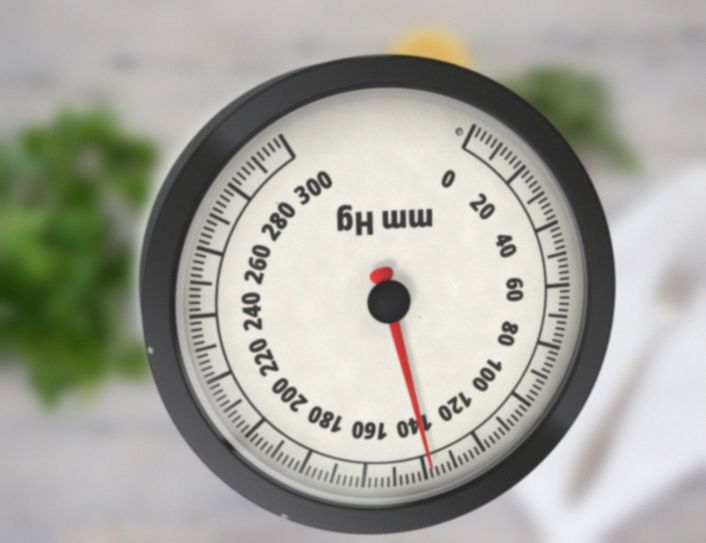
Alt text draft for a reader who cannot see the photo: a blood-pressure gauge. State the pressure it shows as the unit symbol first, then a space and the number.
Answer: mmHg 138
